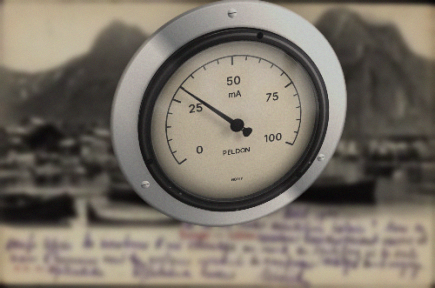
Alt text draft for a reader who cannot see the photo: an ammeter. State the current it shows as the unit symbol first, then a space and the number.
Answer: mA 30
